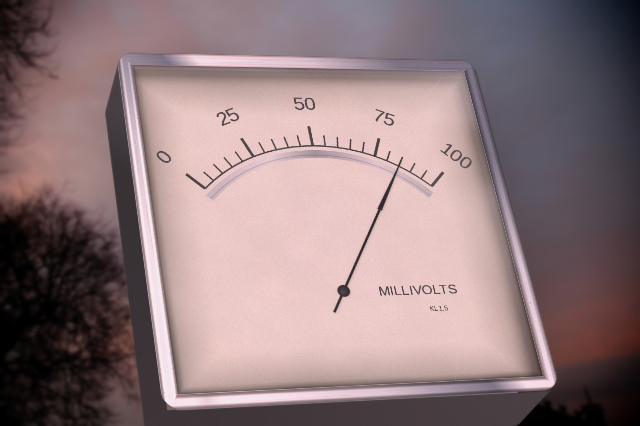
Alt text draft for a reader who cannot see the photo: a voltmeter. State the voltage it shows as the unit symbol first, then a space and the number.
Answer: mV 85
